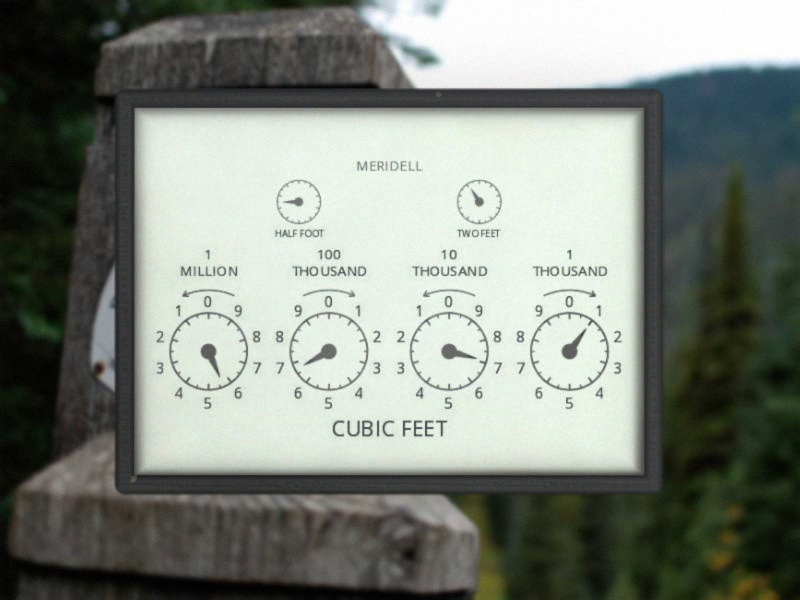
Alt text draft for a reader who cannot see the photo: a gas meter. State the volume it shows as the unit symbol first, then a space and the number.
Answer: ft³ 567100
